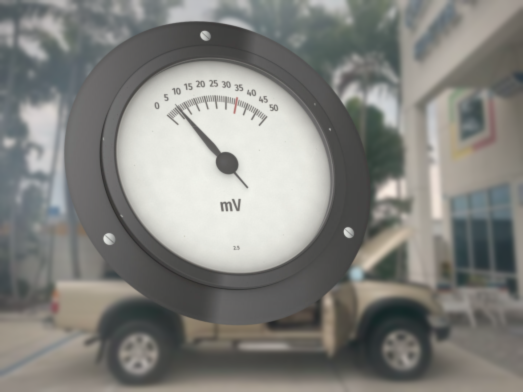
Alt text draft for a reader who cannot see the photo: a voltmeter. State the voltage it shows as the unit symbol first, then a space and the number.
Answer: mV 5
